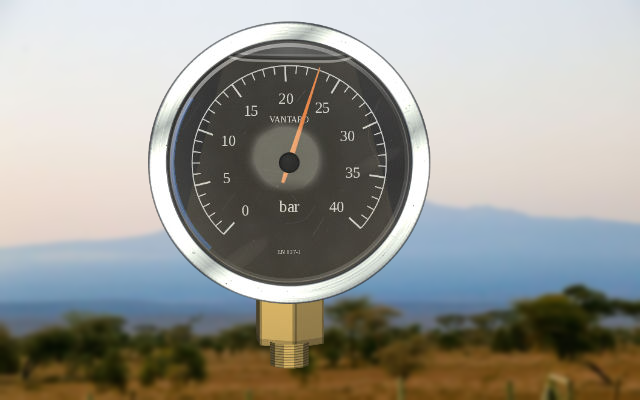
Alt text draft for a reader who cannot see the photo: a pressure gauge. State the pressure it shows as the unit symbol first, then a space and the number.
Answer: bar 23
